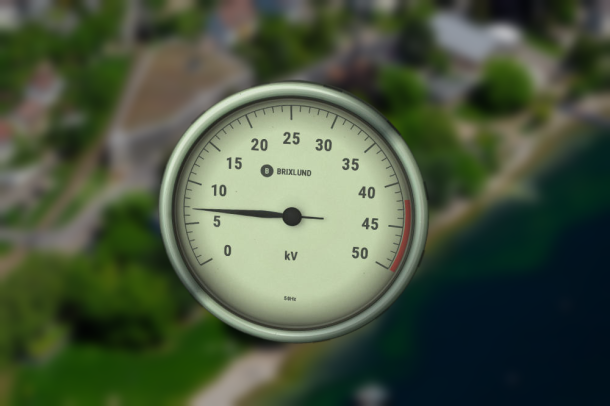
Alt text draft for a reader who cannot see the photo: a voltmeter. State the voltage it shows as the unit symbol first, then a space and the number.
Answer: kV 7
